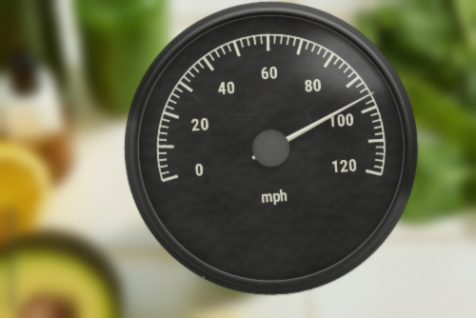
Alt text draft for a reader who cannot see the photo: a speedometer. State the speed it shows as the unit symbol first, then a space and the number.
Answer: mph 96
